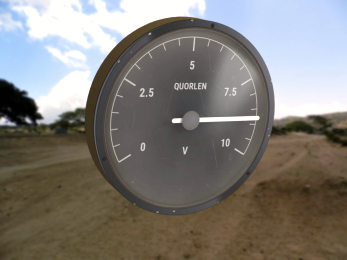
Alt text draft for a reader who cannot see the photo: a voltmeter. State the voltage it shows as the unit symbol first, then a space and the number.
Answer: V 8.75
